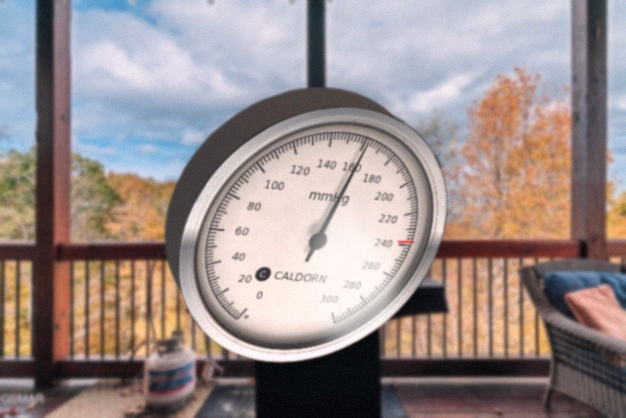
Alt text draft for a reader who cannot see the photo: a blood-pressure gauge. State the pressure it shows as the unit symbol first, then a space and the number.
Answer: mmHg 160
